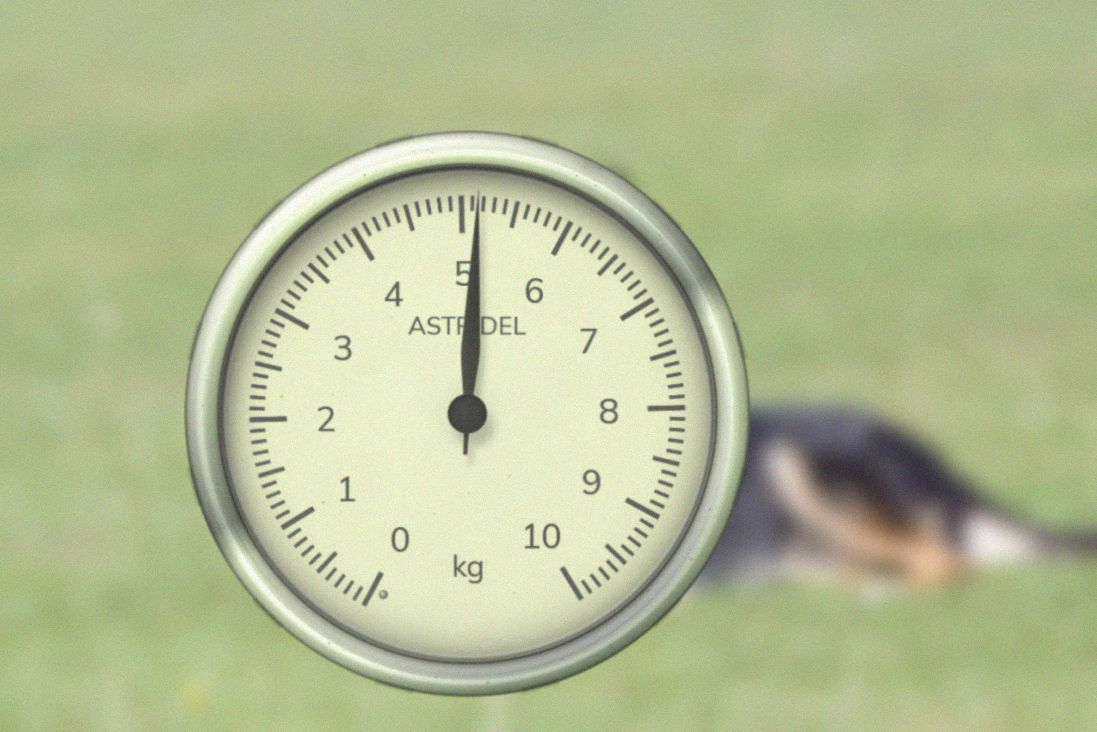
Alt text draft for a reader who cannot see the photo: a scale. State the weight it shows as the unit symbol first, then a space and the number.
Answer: kg 5.15
